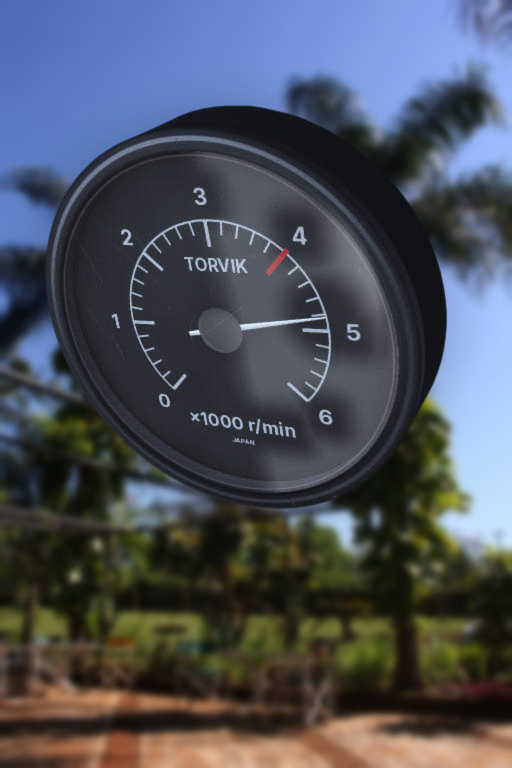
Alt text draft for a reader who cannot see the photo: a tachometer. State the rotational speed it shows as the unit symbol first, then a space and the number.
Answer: rpm 4800
